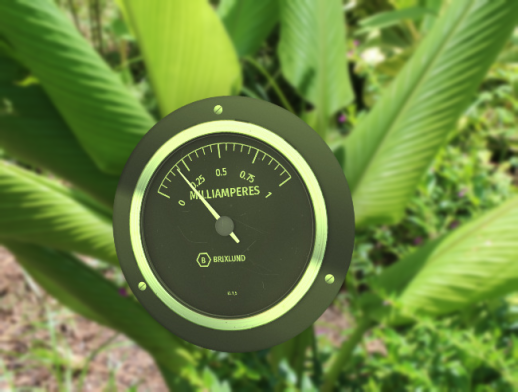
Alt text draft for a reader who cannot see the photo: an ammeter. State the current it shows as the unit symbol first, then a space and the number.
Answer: mA 0.2
